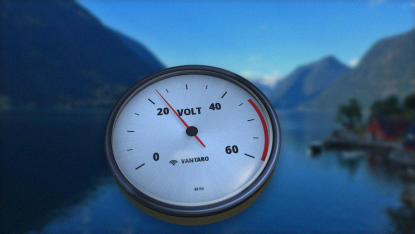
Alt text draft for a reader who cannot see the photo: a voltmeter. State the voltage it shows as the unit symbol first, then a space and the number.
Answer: V 22.5
